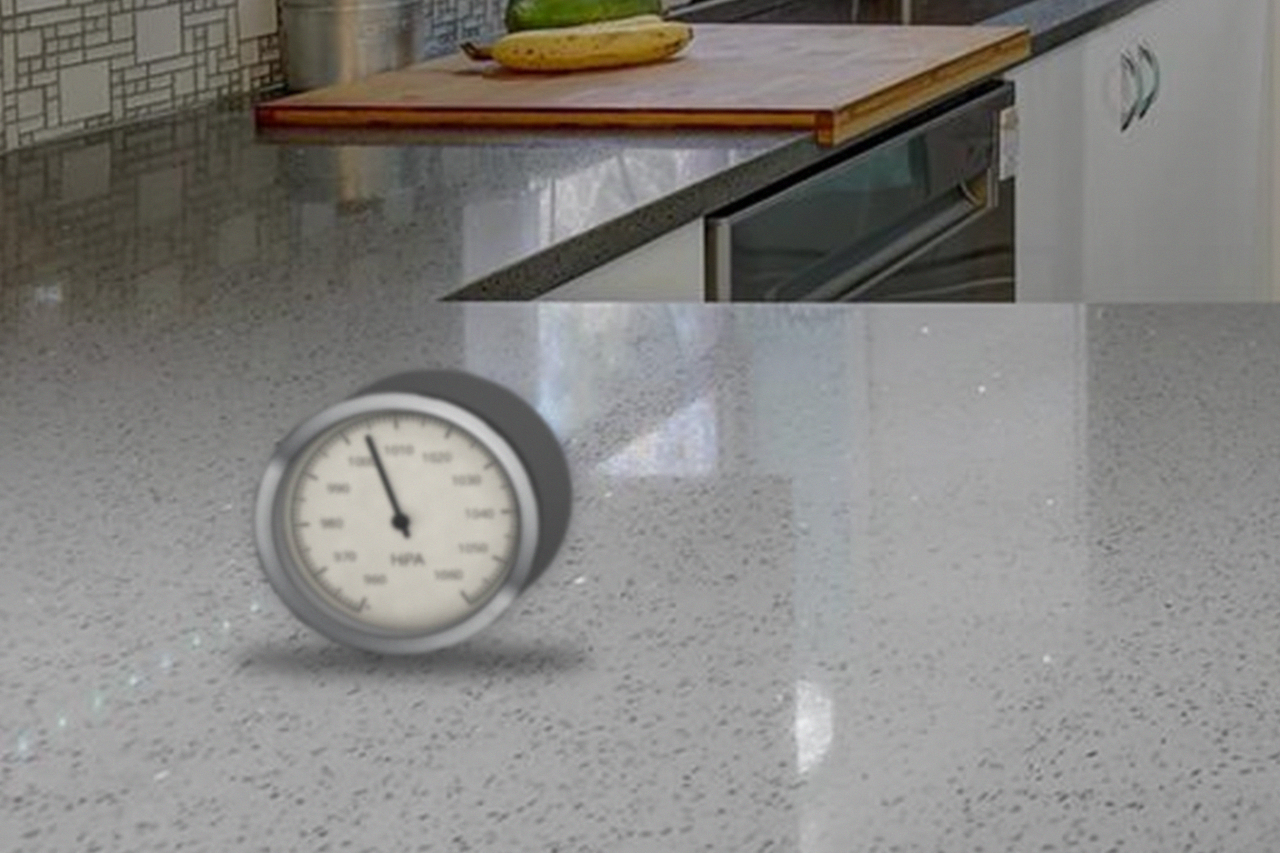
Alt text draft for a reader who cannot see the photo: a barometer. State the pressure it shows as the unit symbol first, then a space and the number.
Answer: hPa 1005
